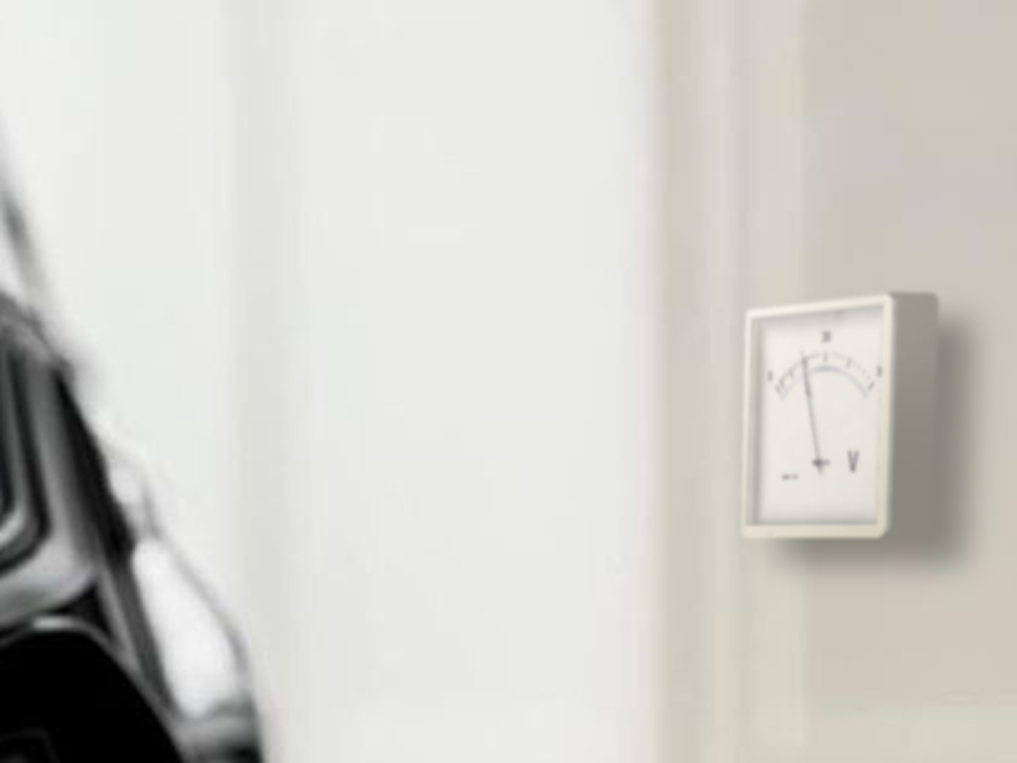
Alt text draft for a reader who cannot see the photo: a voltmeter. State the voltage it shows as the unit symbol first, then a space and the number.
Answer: V 15
